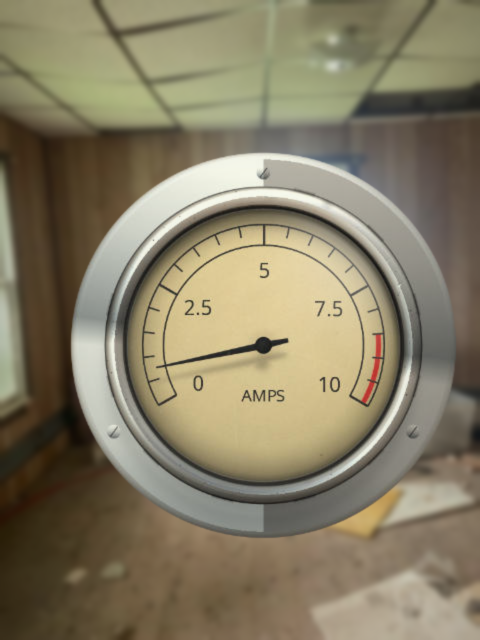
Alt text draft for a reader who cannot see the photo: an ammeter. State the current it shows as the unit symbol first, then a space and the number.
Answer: A 0.75
